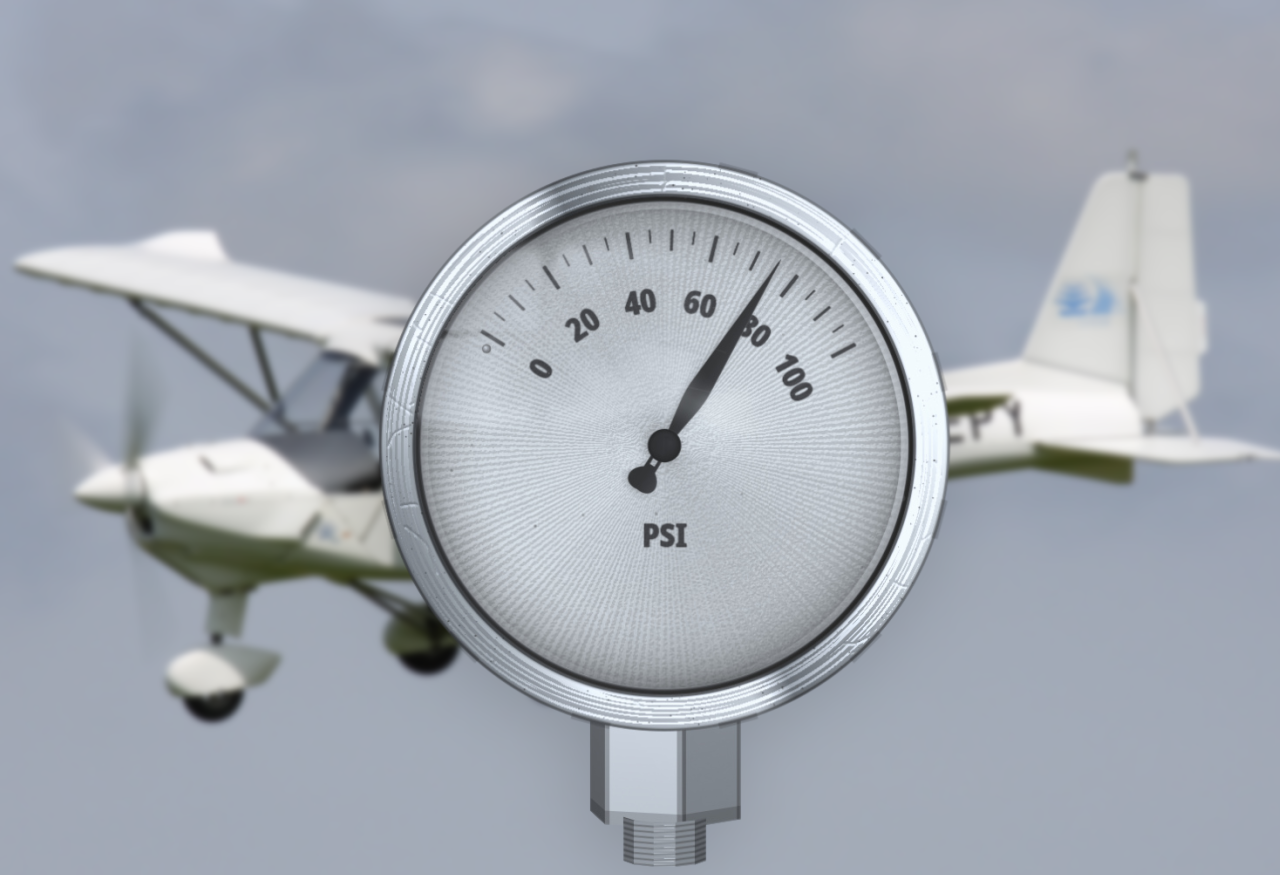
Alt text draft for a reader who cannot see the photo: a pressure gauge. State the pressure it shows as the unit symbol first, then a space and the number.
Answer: psi 75
